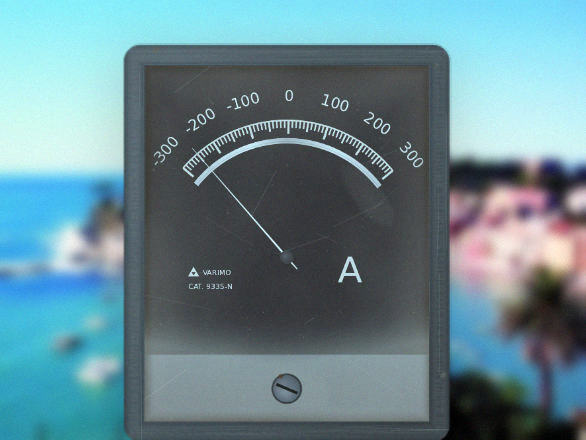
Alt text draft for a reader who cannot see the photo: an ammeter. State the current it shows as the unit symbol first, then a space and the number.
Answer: A -250
